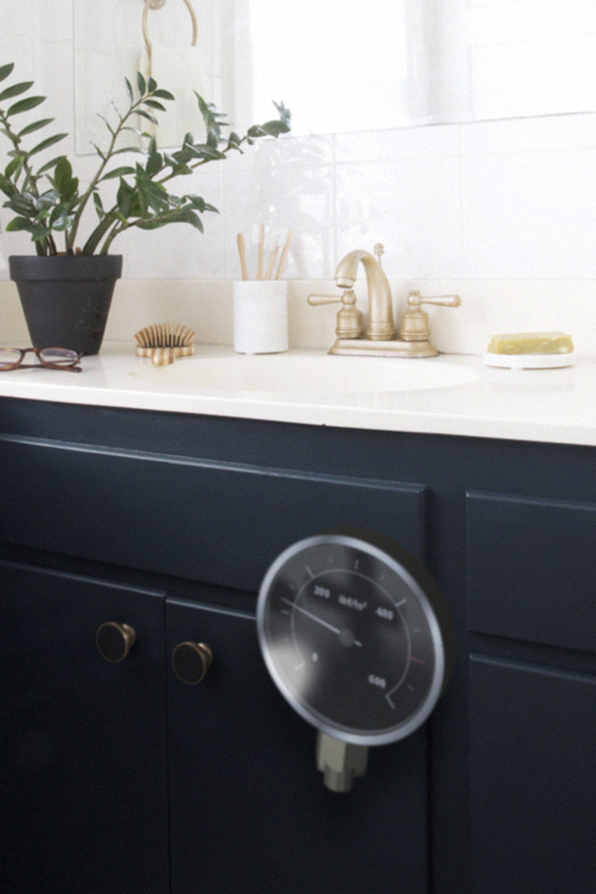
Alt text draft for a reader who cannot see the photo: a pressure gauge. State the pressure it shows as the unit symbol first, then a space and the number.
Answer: psi 125
